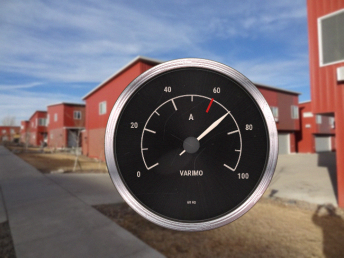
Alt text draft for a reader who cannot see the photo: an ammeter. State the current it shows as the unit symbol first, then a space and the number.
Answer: A 70
